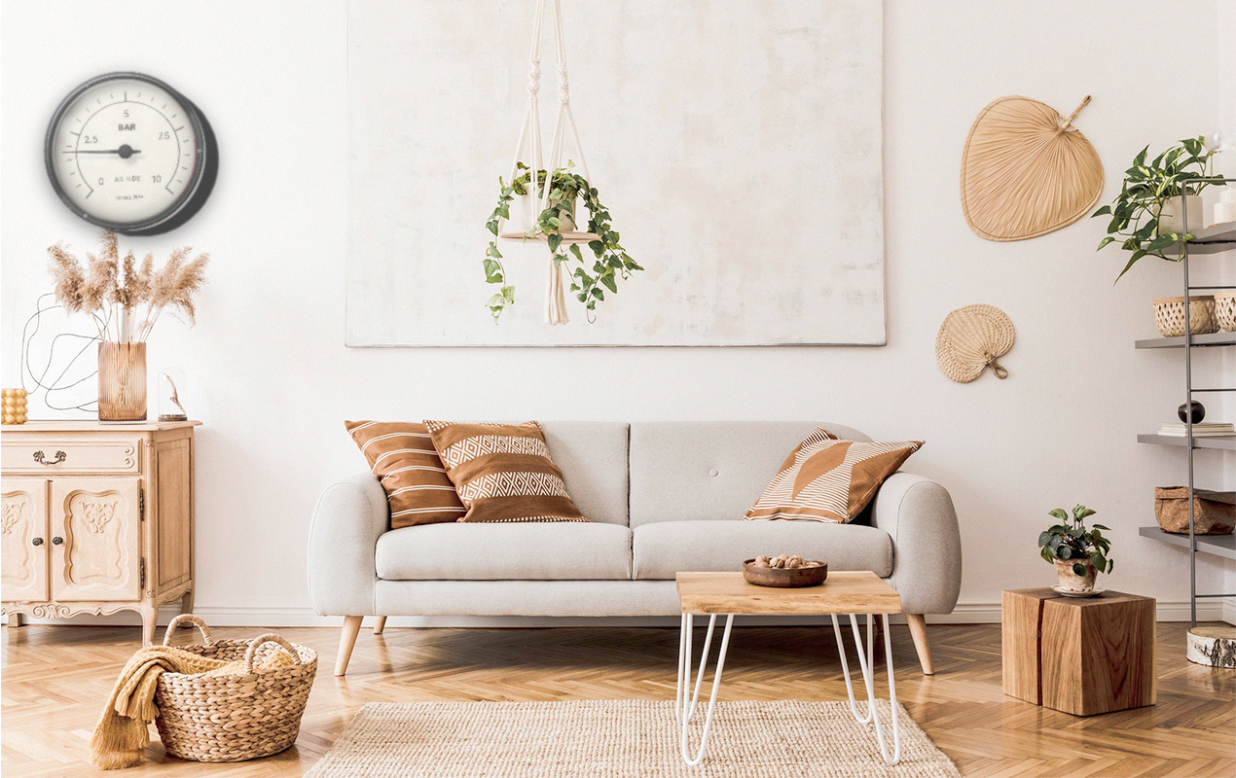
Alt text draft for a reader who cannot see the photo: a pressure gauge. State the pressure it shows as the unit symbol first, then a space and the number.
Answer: bar 1.75
